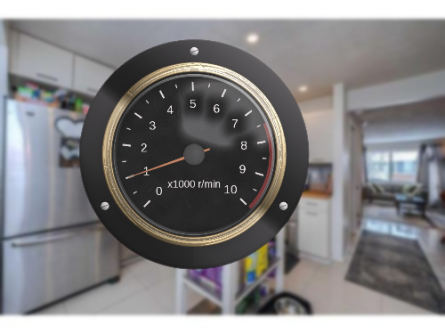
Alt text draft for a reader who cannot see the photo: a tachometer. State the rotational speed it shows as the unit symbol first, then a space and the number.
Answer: rpm 1000
